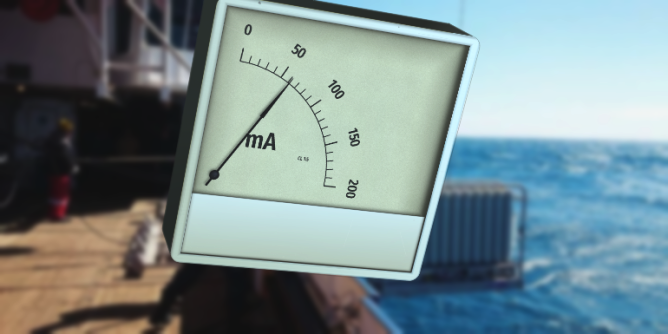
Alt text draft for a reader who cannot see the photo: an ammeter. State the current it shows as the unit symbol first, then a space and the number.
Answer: mA 60
